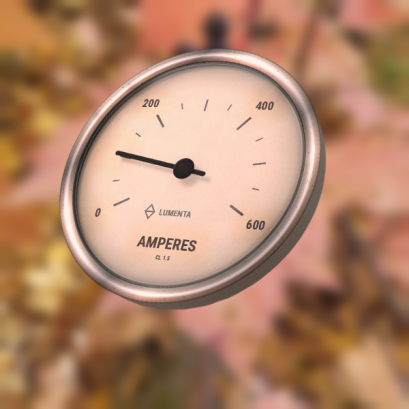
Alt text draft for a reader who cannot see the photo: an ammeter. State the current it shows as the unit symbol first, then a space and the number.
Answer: A 100
